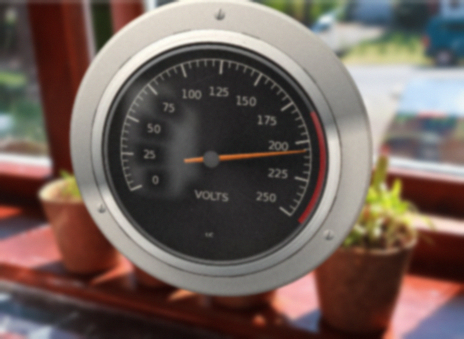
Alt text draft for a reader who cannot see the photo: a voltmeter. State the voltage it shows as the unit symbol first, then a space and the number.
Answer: V 205
